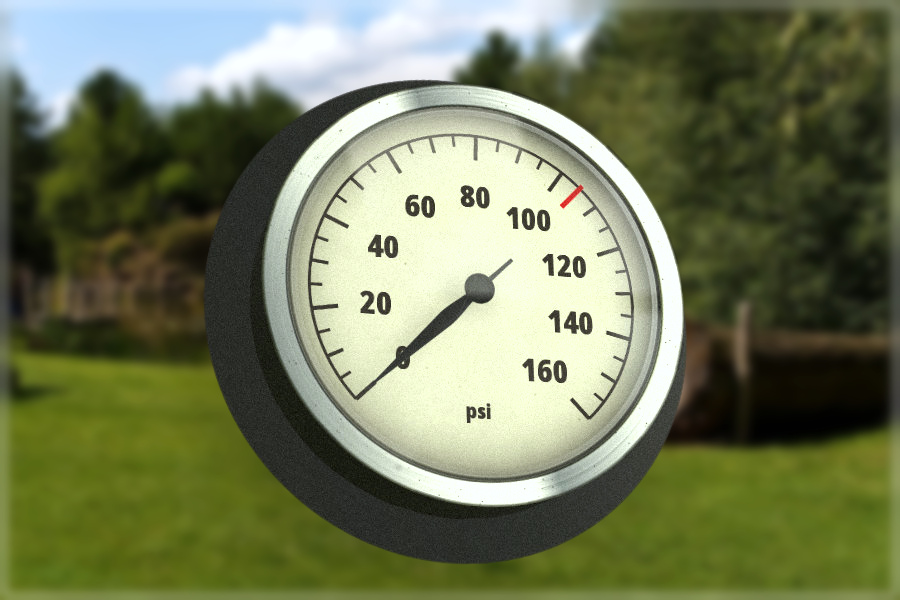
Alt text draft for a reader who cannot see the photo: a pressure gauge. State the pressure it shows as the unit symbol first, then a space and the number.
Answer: psi 0
